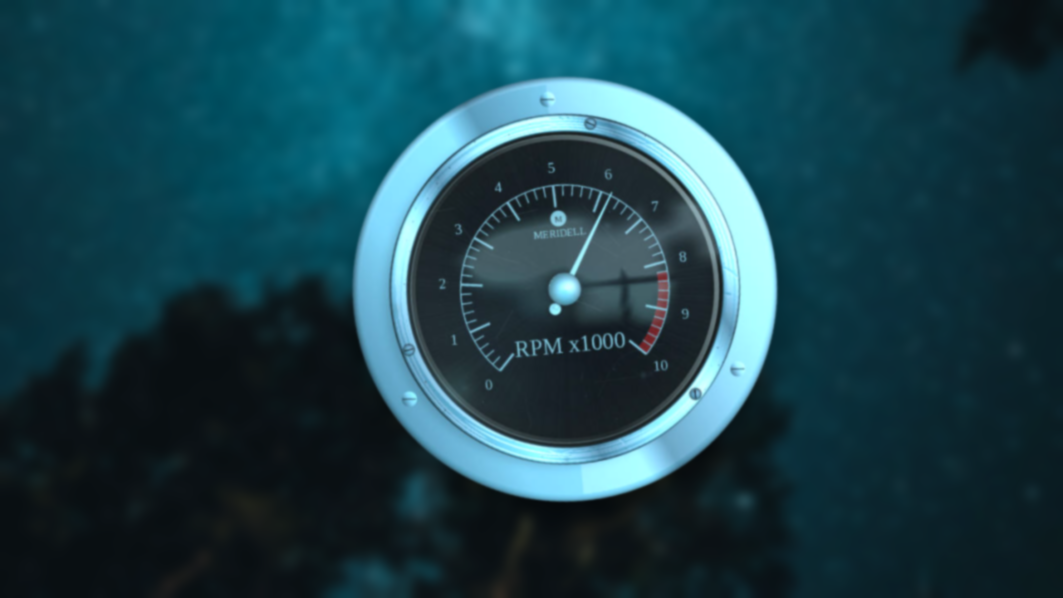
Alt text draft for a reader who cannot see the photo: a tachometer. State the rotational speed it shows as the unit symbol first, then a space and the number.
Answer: rpm 6200
